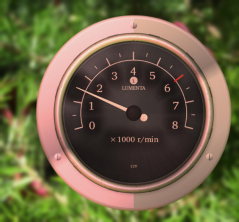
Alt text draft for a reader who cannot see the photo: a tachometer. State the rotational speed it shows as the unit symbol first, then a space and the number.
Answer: rpm 1500
